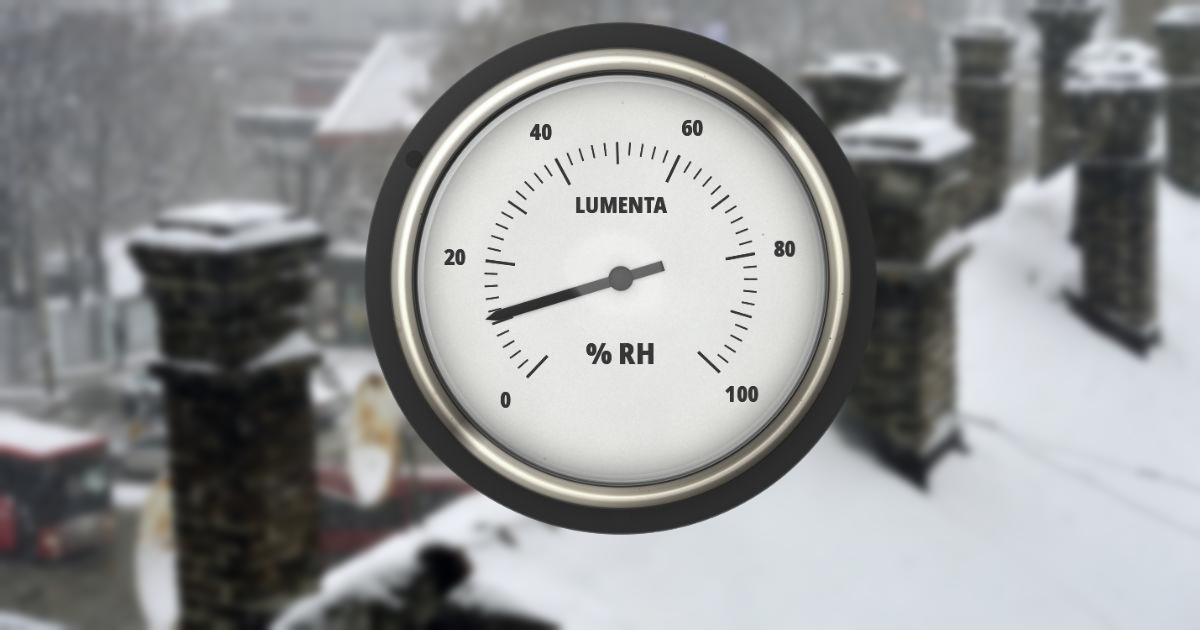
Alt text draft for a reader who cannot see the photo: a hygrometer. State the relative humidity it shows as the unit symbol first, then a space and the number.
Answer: % 11
